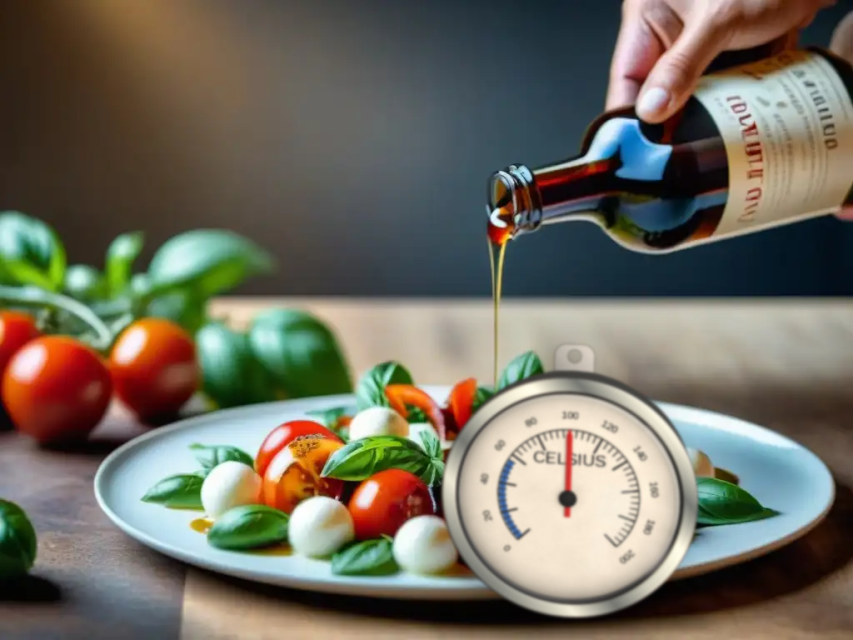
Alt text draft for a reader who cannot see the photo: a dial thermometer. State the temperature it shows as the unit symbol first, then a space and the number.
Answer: °C 100
